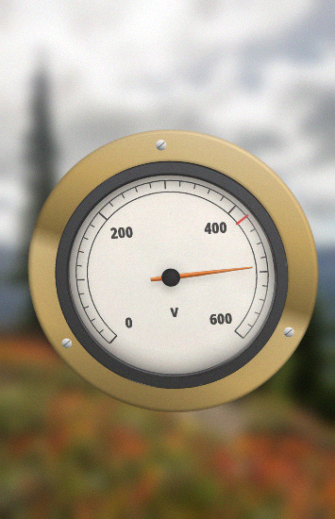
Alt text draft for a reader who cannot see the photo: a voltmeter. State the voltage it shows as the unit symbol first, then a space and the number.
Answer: V 490
